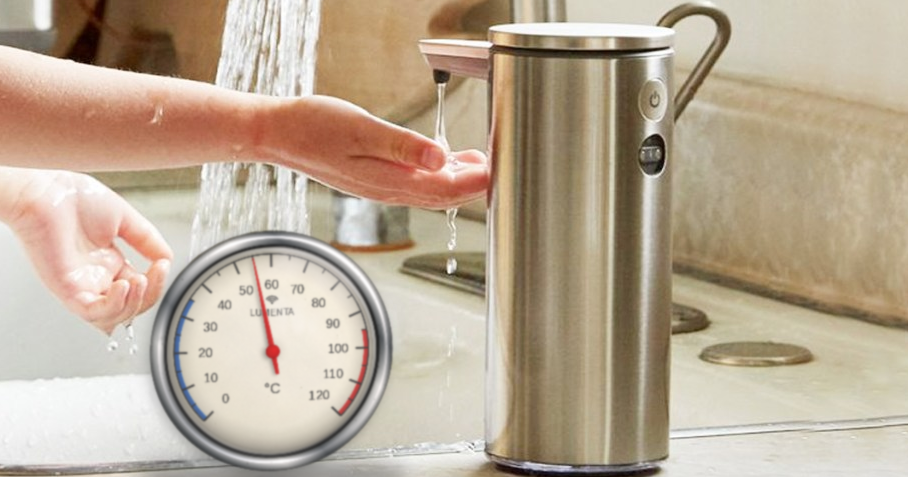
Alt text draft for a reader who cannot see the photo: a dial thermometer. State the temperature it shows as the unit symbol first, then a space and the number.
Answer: °C 55
